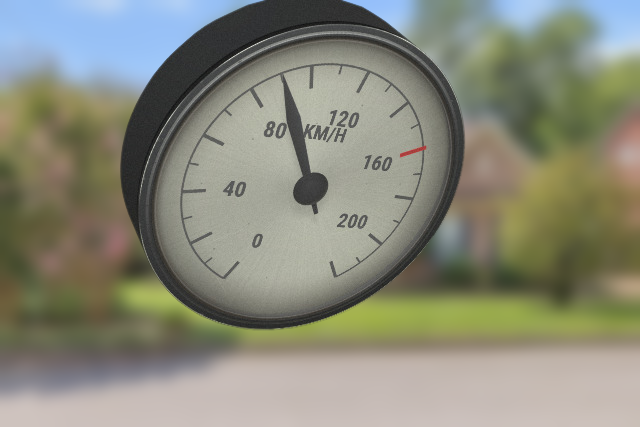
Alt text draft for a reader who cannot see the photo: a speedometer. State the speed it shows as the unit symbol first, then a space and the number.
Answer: km/h 90
